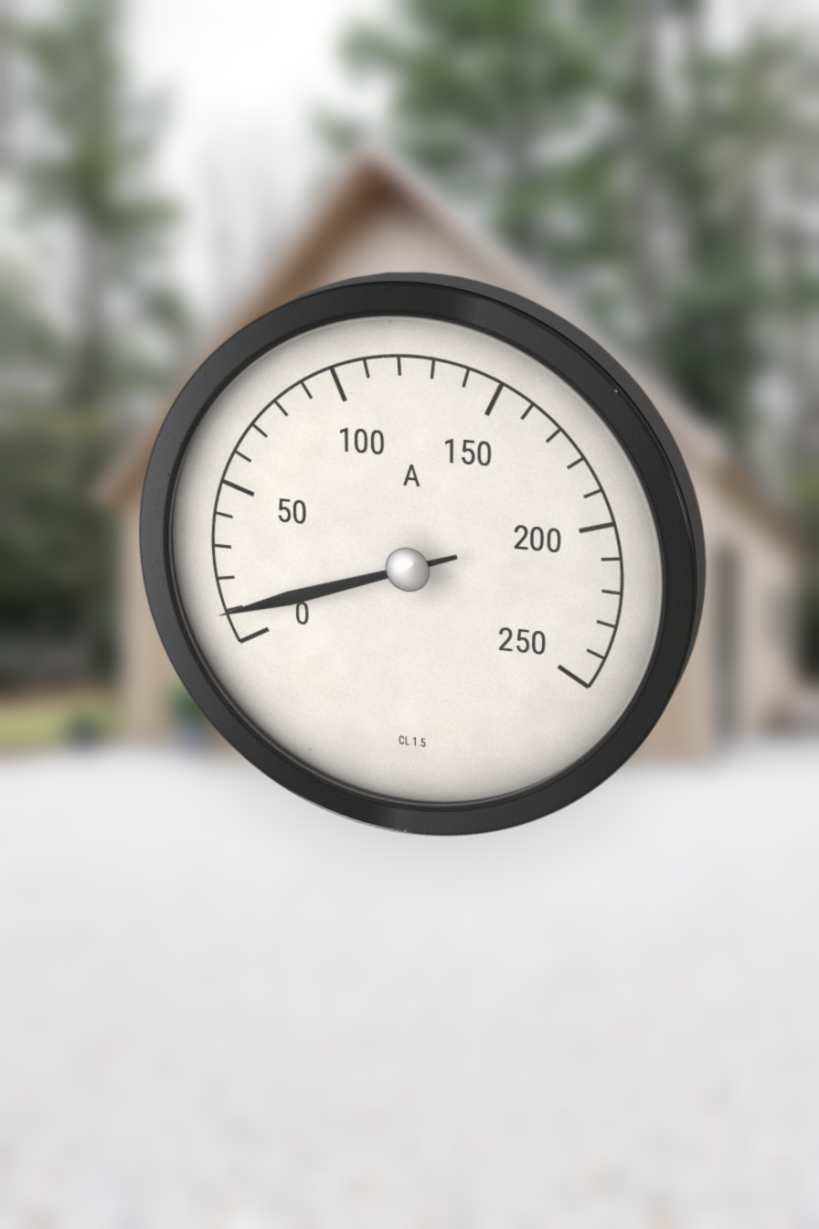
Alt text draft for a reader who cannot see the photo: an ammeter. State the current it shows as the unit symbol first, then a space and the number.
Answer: A 10
